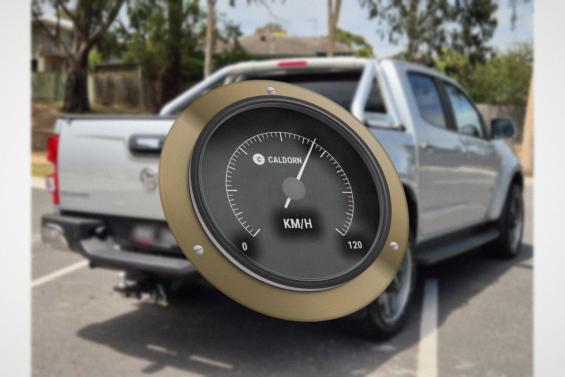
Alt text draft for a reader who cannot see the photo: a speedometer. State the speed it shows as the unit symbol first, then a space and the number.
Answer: km/h 74
